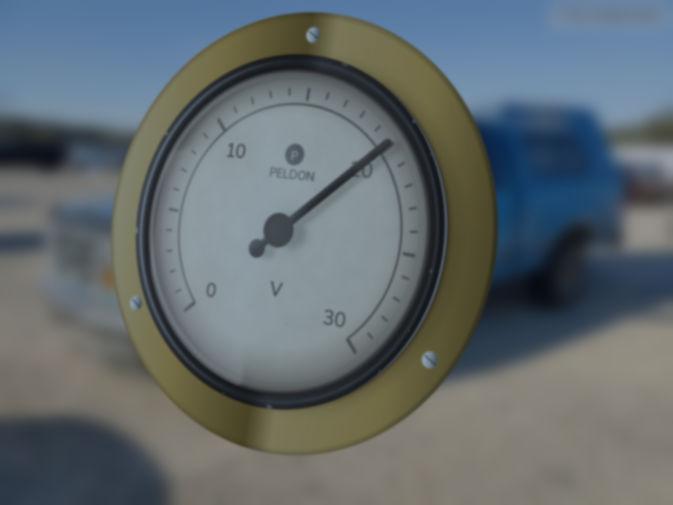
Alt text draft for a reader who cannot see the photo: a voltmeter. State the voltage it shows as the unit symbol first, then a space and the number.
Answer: V 20
